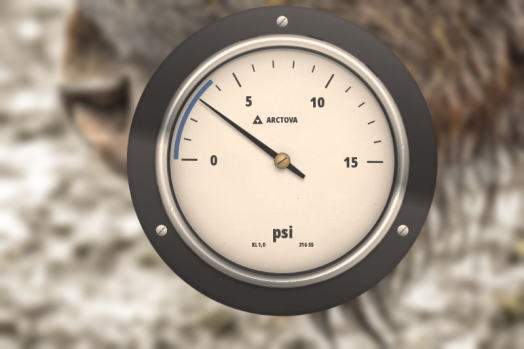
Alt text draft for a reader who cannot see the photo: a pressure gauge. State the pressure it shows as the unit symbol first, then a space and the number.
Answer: psi 3
